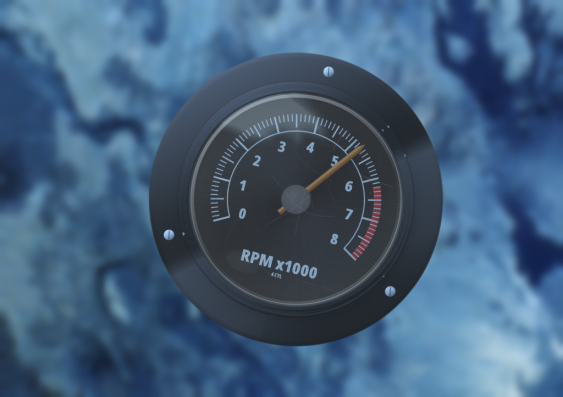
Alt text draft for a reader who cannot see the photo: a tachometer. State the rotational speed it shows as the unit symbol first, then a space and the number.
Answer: rpm 5200
